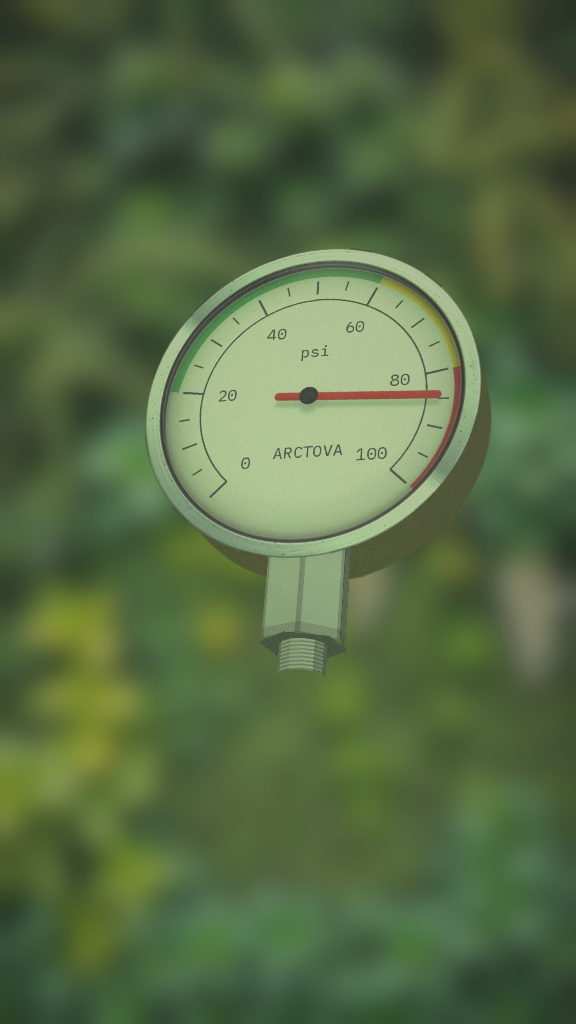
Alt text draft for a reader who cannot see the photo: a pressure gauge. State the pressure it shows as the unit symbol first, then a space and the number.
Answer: psi 85
